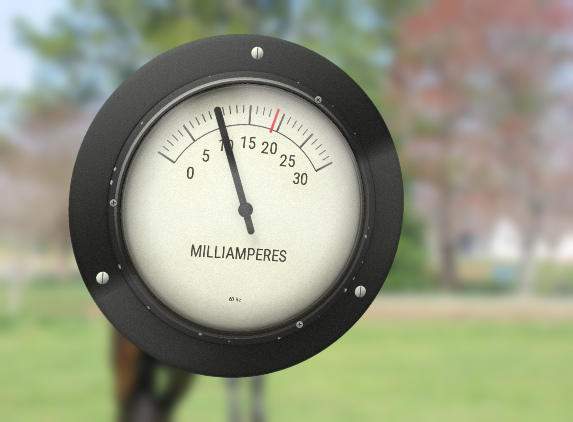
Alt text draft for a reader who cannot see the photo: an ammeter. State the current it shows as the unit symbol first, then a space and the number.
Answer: mA 10
